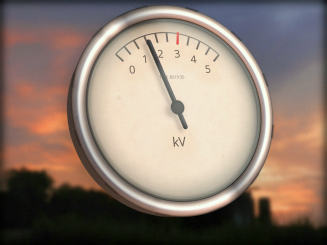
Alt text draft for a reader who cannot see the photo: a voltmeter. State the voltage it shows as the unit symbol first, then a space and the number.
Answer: kV 1.5
